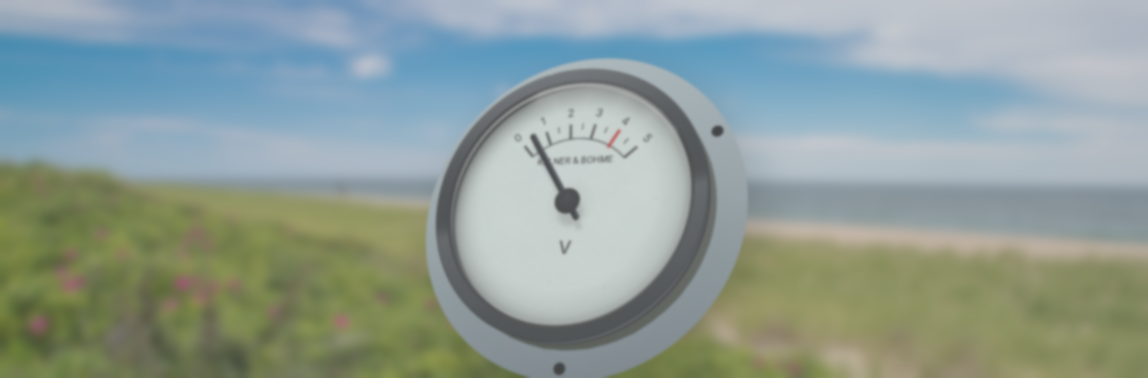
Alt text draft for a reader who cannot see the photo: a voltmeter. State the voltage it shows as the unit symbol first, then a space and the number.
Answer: V 0.5
